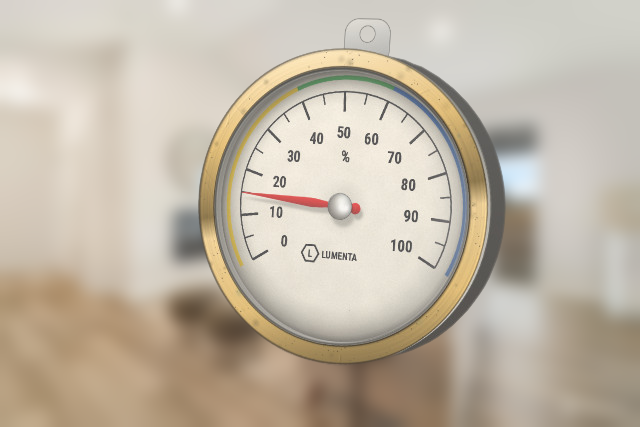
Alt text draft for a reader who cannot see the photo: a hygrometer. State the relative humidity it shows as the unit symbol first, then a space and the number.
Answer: % 15
